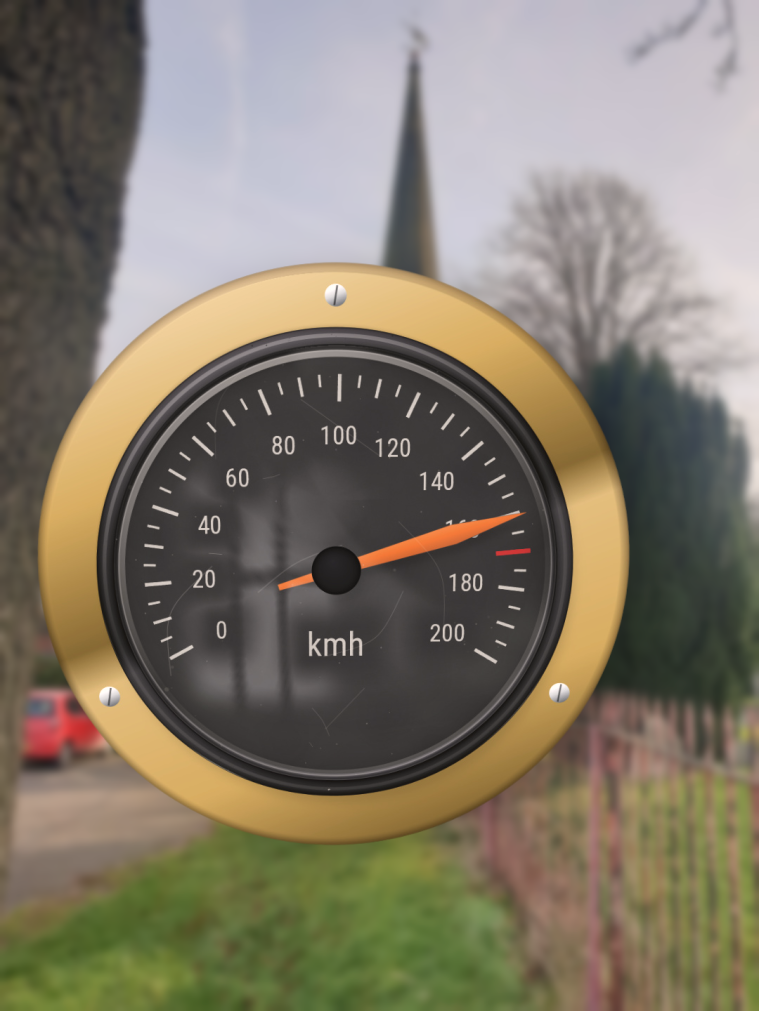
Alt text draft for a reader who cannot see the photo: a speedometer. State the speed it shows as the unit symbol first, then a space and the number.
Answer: km/h 160
